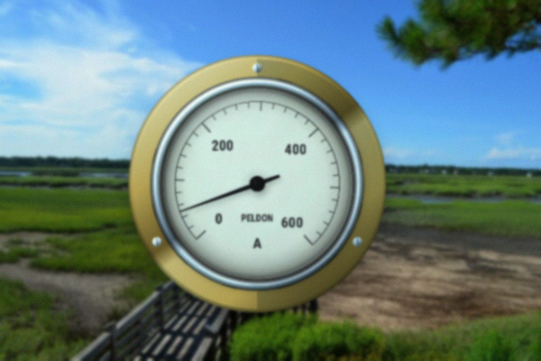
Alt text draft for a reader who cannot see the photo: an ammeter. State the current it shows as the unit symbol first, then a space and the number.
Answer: A 50
